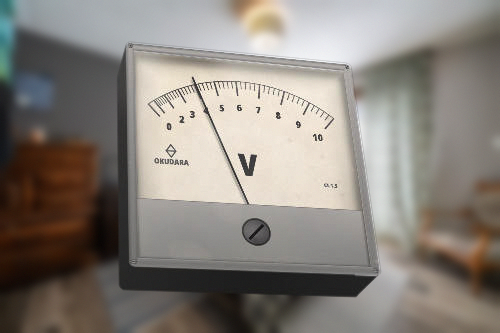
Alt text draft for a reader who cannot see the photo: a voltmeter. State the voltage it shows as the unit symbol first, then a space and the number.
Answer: V 4
